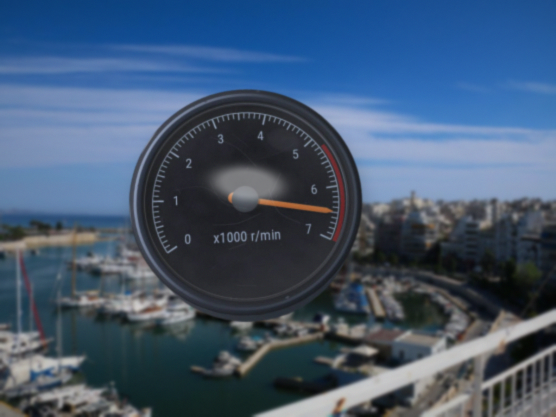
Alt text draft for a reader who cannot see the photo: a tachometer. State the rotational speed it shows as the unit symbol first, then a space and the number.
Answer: rpm 6500
